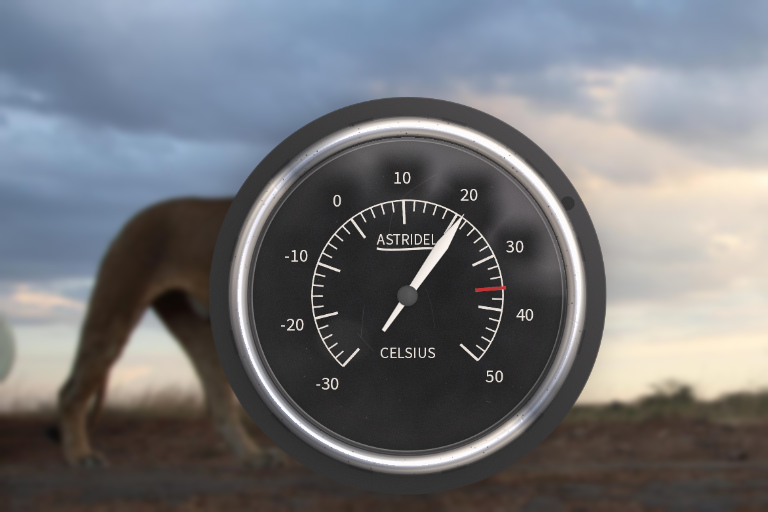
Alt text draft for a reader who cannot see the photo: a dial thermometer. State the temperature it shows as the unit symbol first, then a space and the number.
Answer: °C 21
